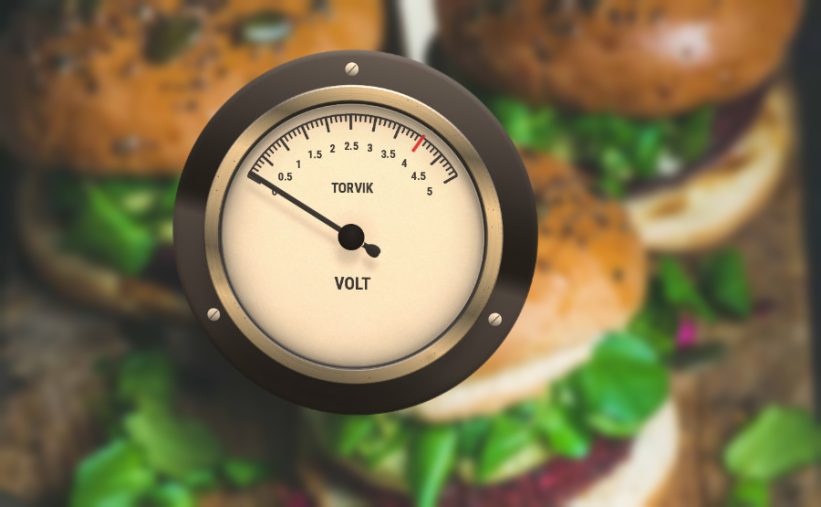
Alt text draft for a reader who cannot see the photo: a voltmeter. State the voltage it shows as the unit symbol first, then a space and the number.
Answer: V 0.1
